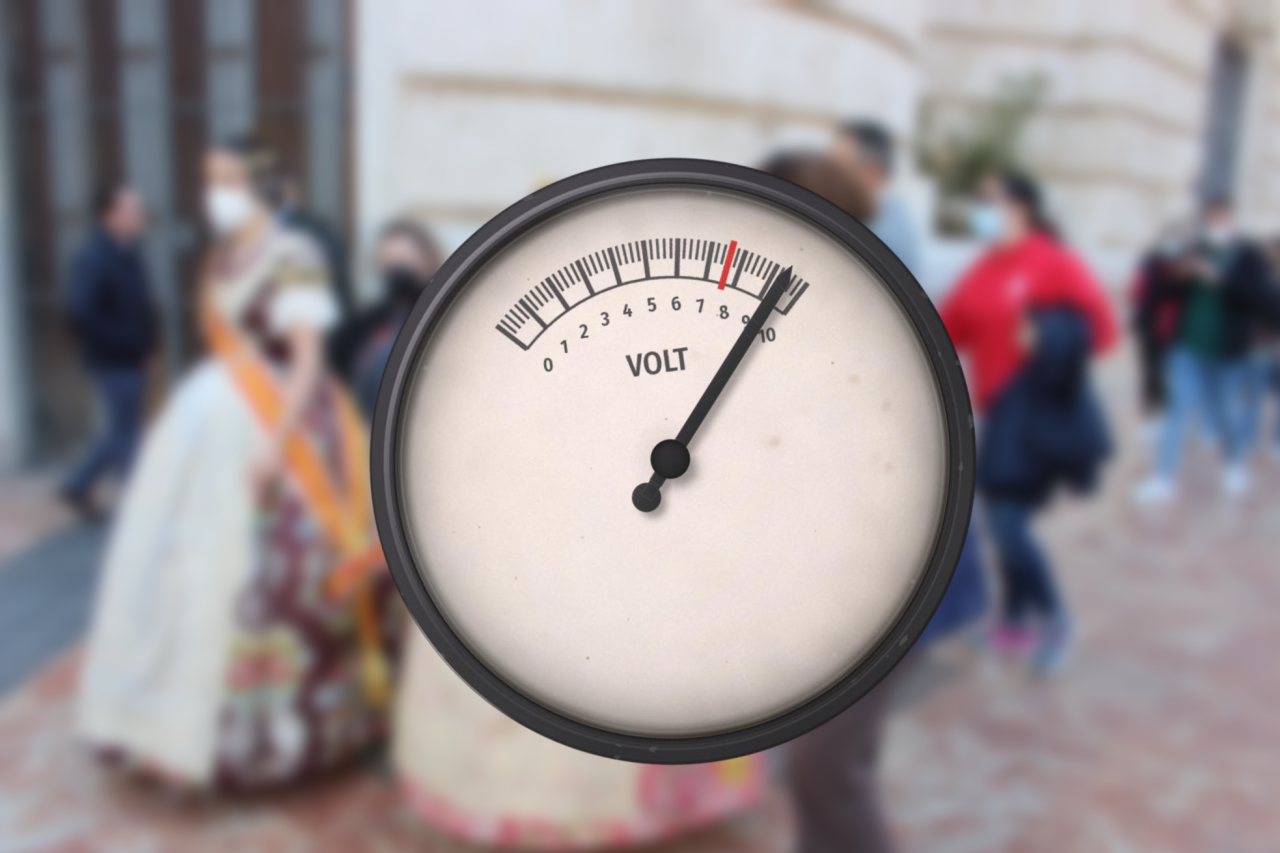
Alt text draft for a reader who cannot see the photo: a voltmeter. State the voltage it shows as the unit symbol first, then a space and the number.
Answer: V 9.4
